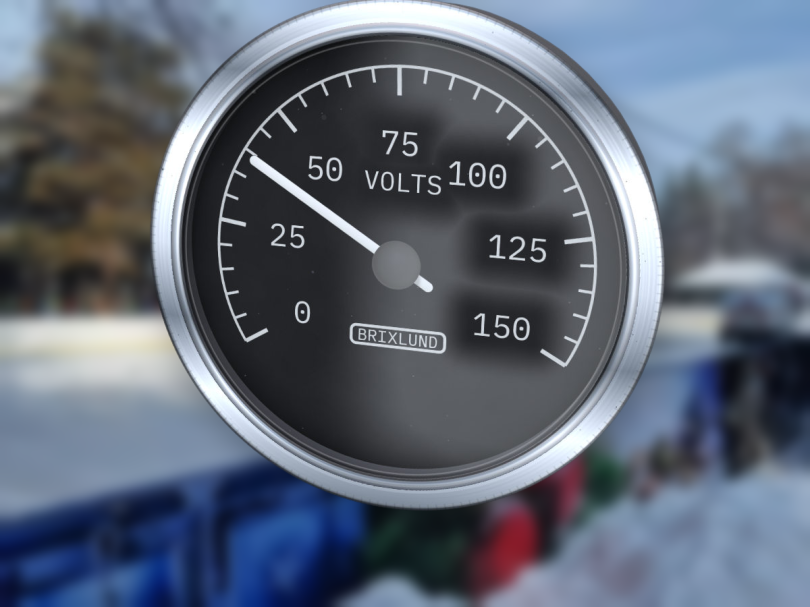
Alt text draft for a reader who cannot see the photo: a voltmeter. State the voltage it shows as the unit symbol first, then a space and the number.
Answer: V 40
